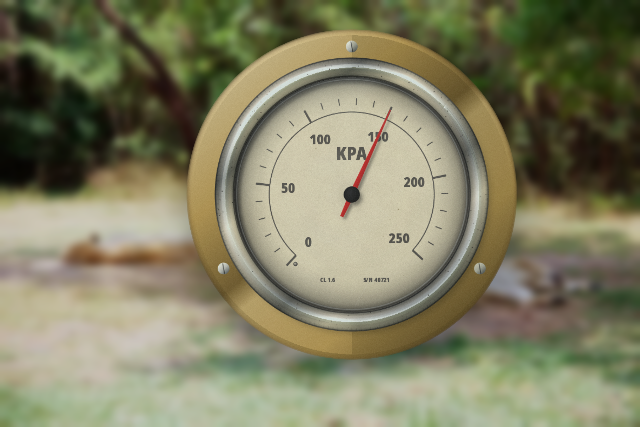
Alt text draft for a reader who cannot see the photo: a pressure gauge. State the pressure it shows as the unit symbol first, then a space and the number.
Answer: kPa 150
